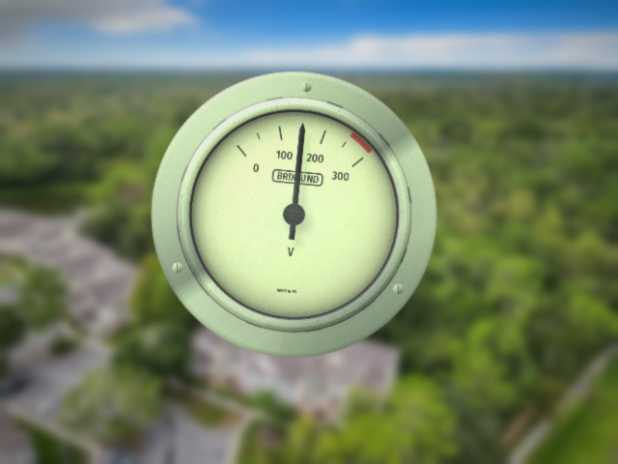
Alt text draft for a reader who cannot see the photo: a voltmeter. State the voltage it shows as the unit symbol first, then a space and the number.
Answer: V 150
